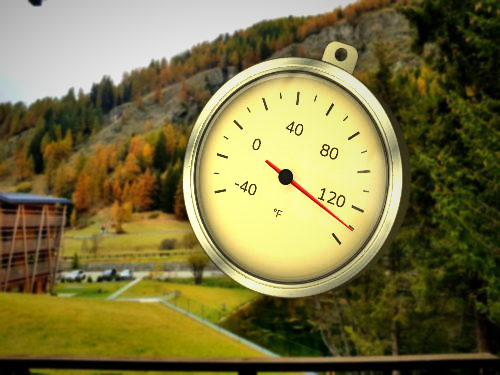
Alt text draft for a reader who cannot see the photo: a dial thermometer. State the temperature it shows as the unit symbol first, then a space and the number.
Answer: °F 130
